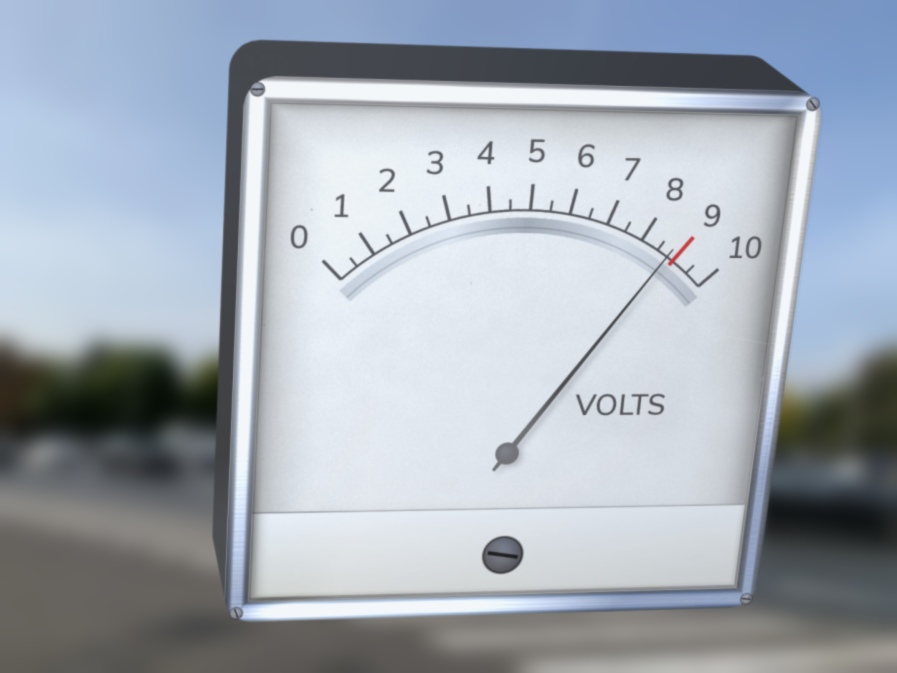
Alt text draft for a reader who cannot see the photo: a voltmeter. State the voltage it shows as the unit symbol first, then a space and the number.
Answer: V 8.75
